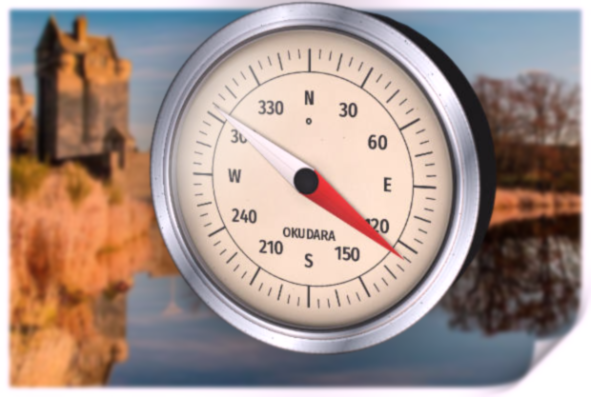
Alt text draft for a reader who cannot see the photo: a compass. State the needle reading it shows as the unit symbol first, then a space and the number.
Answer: ° 125
